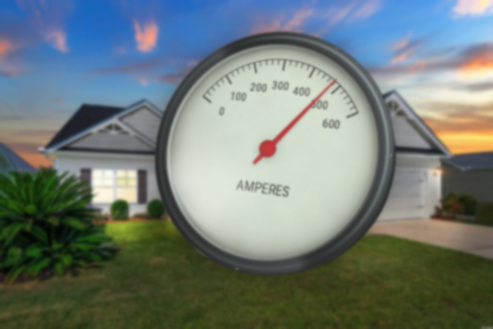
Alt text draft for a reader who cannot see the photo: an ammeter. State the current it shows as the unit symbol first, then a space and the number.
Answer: A 480
